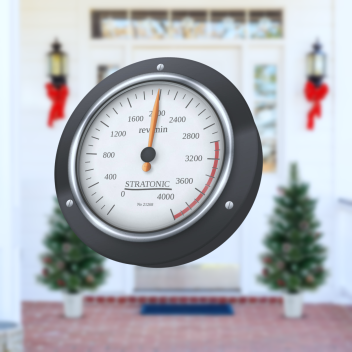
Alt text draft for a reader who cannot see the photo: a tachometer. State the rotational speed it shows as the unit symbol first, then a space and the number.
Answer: rpm 2000
